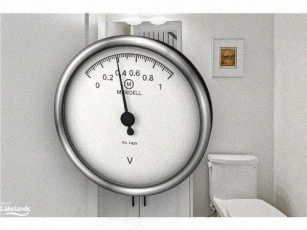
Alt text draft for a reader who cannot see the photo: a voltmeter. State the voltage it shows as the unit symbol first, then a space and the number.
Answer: V 0.4
